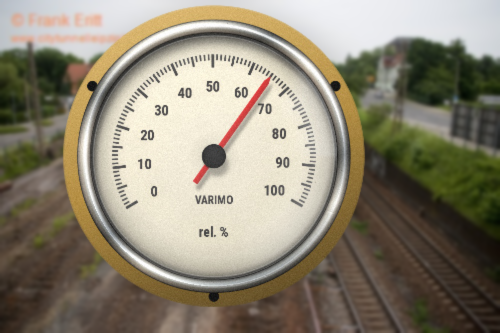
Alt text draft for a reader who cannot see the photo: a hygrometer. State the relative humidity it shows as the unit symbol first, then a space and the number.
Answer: % 65
